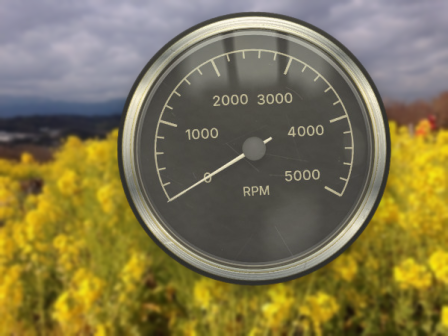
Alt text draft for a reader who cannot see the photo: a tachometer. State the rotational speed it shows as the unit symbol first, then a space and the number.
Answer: rpm 0
